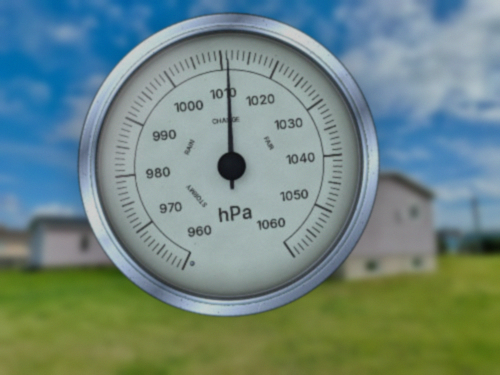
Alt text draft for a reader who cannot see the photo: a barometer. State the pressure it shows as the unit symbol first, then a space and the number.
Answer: hPa 1011
